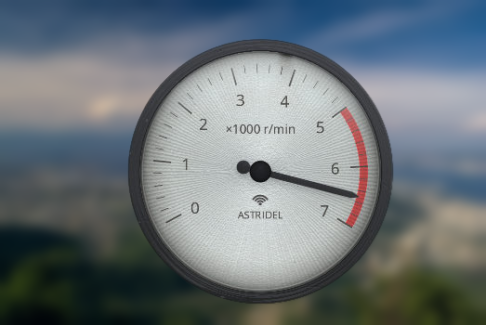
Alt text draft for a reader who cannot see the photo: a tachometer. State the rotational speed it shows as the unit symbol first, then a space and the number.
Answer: rpm 6500
